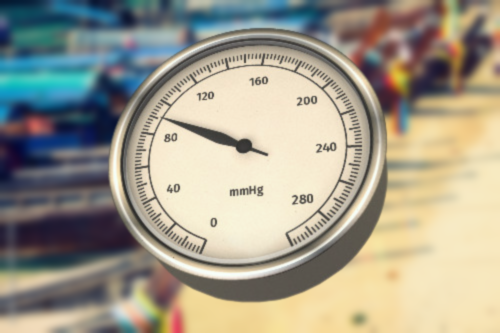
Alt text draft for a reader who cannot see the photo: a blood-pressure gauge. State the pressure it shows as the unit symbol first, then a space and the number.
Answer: mmHg 90
